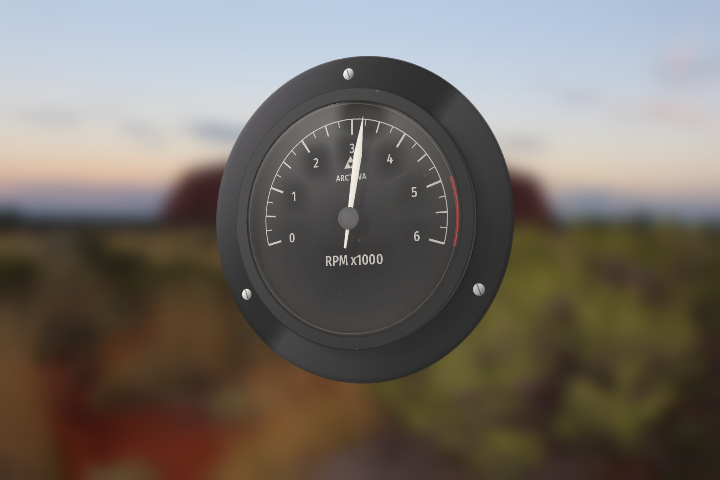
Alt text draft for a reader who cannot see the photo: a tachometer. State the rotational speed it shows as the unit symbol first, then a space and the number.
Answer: rpm 3250
